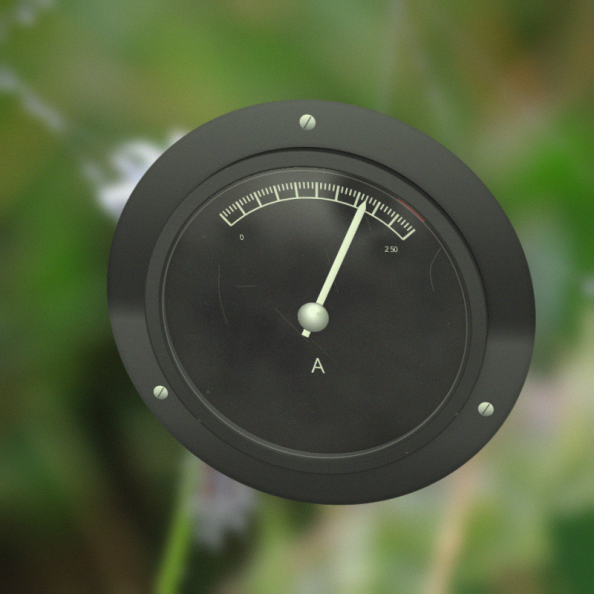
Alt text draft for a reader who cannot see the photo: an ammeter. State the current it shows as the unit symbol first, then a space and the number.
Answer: A 185
